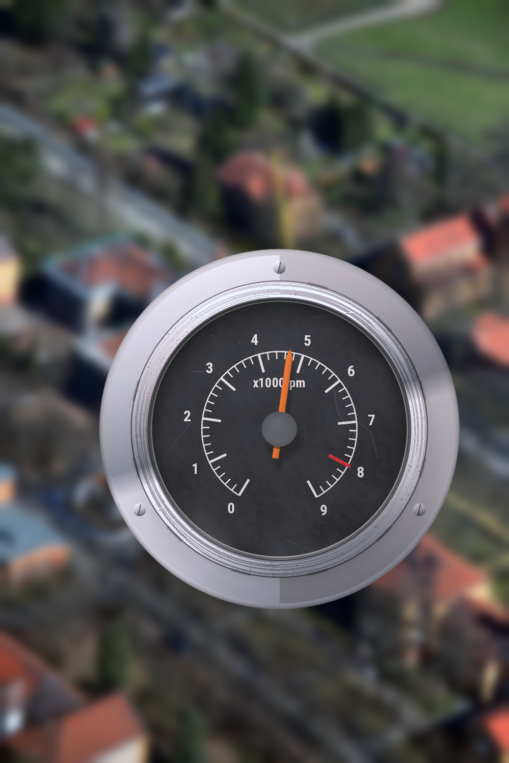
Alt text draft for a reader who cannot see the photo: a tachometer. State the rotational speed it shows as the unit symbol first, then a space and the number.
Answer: rpm 4700
